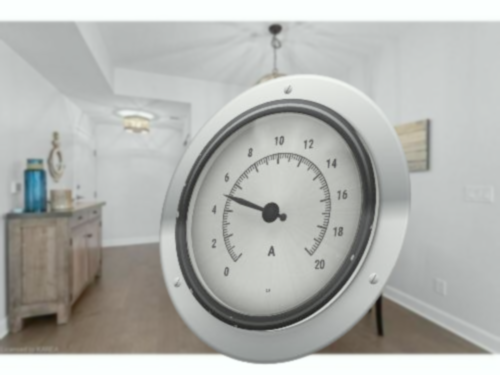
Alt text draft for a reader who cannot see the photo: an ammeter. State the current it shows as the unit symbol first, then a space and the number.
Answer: A 5
